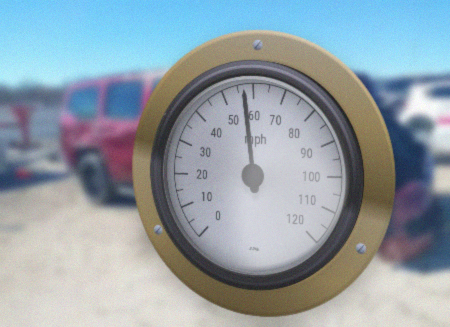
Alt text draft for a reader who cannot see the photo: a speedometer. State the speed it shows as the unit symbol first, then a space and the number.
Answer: mph 57.5
